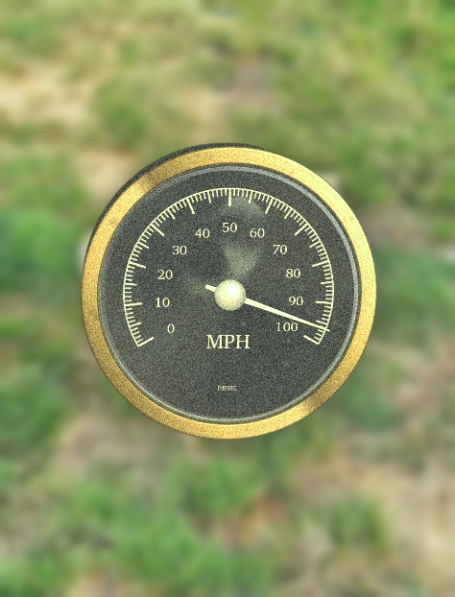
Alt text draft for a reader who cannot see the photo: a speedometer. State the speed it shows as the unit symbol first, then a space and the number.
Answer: mph 96
